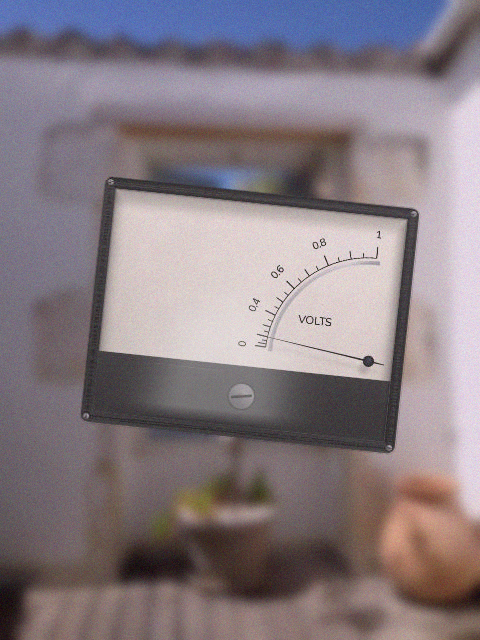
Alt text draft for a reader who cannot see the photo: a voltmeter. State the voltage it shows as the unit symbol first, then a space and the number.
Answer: V 0.2
